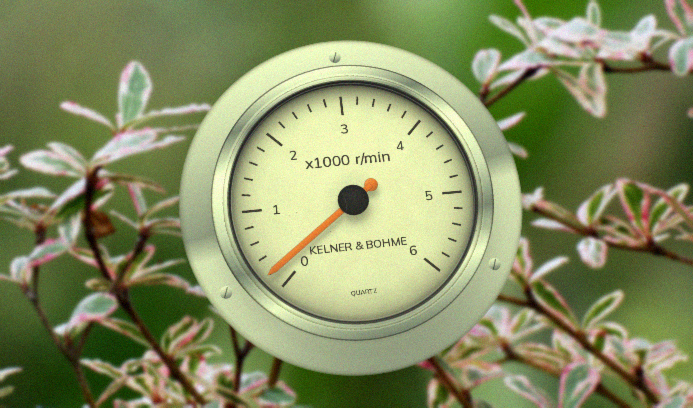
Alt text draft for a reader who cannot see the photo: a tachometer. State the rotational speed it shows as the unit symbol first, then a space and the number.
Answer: rpm 200
